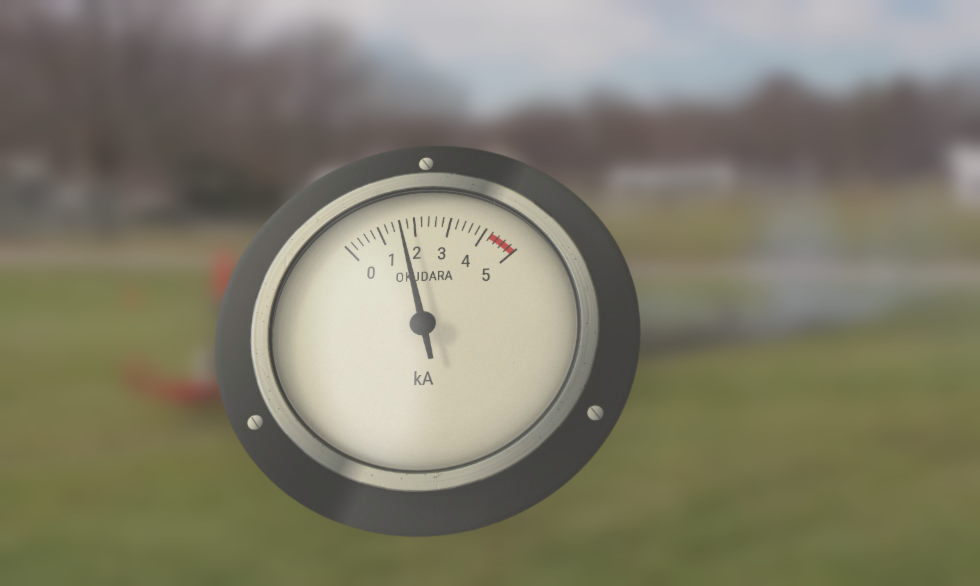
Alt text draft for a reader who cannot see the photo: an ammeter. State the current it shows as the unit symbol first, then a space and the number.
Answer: kA 1.6
